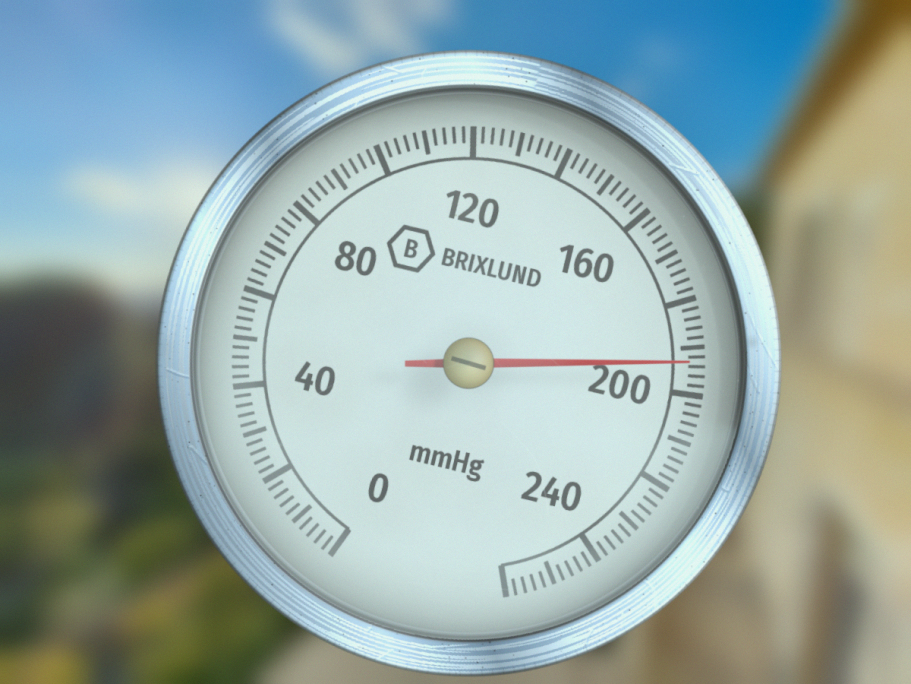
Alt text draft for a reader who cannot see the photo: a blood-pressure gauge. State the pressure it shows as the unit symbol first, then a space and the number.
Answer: mmHg 193
